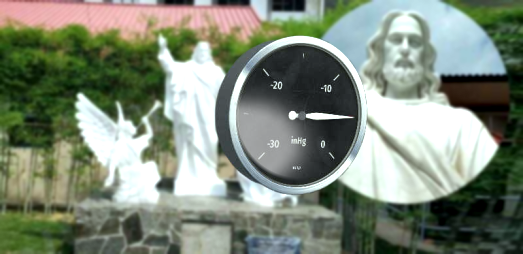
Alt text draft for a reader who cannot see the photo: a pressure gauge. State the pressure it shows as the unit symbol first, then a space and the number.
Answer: inHg -5
